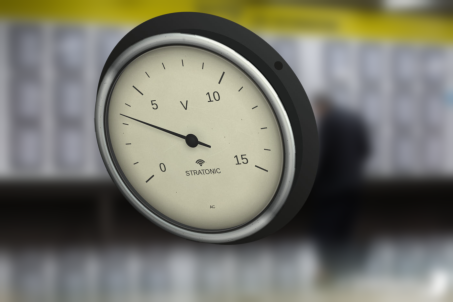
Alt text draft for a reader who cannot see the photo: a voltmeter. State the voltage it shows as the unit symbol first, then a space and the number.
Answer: V 3.5
